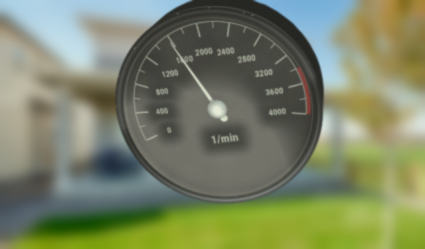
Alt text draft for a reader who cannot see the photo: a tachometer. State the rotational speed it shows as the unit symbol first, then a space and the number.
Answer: rpm 1600
